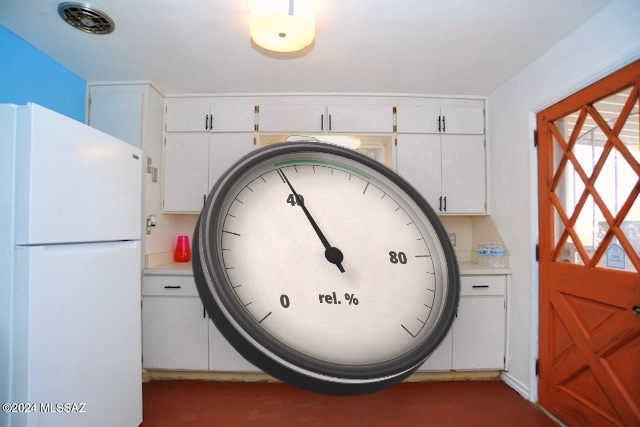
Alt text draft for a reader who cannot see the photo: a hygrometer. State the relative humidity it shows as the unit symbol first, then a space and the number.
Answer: % 40
